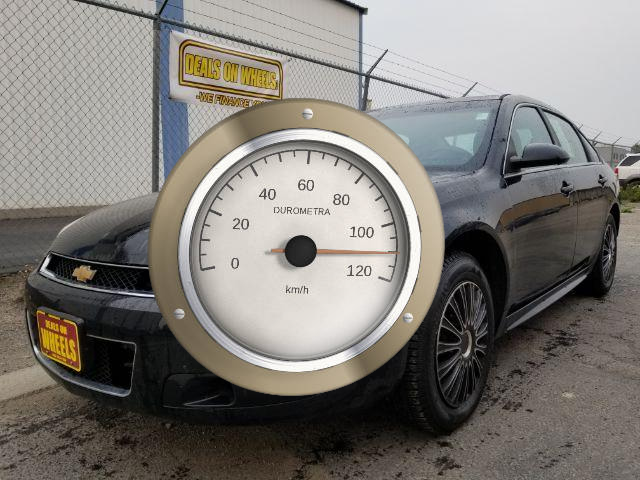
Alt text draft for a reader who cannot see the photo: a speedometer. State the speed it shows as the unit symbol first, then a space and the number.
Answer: km/h 110
